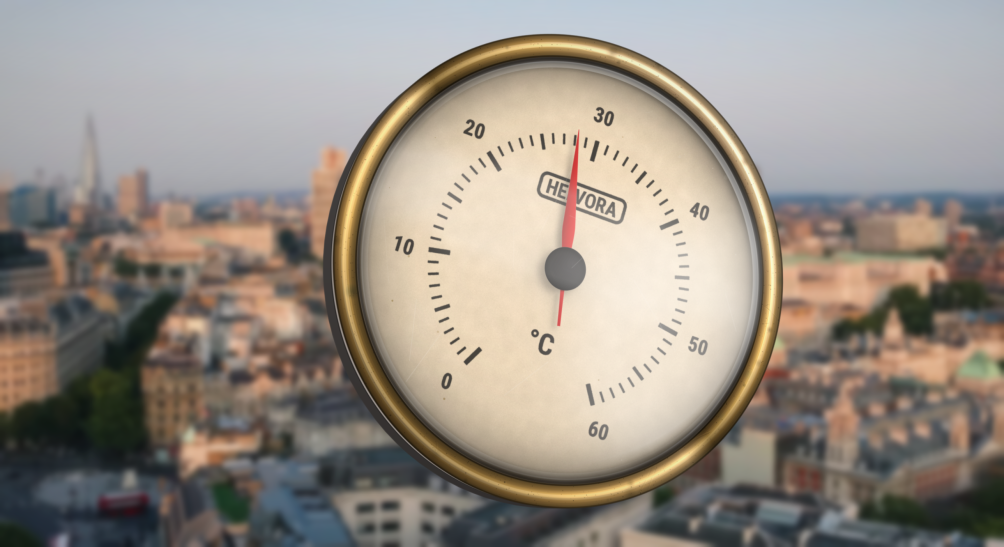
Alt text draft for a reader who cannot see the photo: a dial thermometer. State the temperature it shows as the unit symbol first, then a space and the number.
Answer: °C 28
